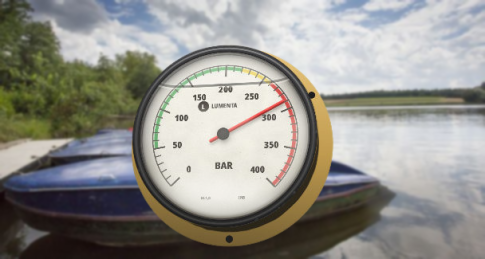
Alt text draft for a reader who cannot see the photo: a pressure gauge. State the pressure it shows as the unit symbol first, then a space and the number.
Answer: bar 290
